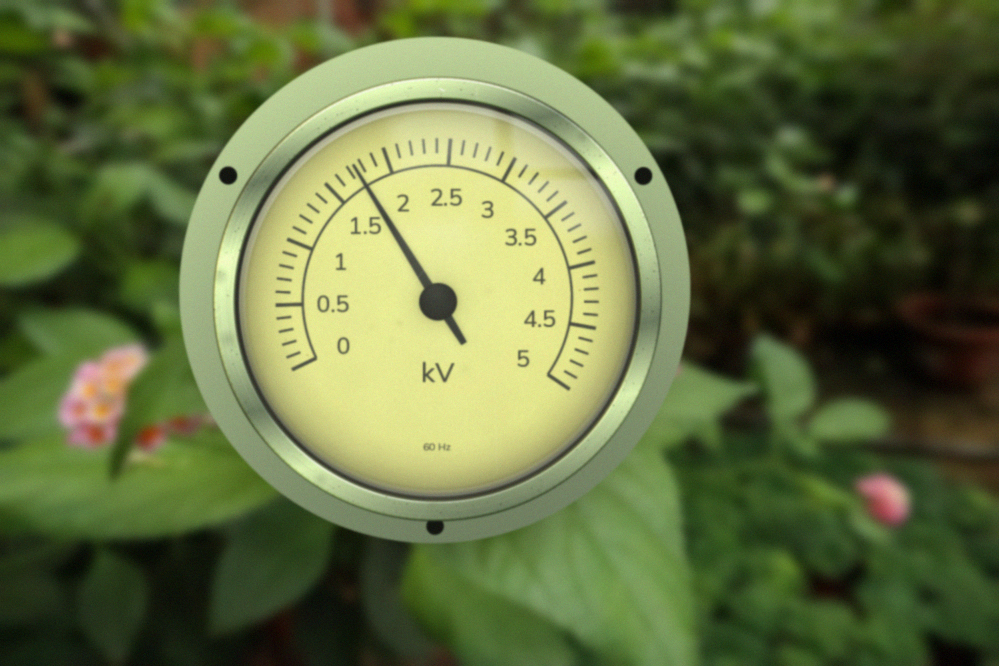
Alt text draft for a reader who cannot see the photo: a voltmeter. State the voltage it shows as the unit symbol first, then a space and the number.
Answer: kV 1.75
